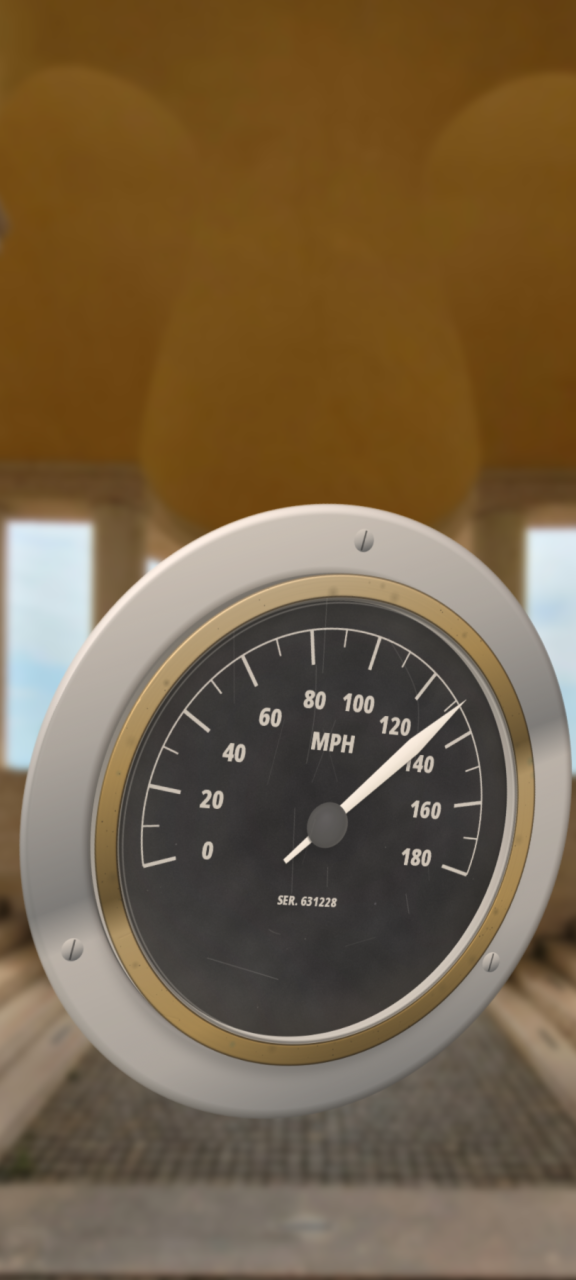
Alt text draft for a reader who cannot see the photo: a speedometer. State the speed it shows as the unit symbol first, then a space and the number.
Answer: mph 130
